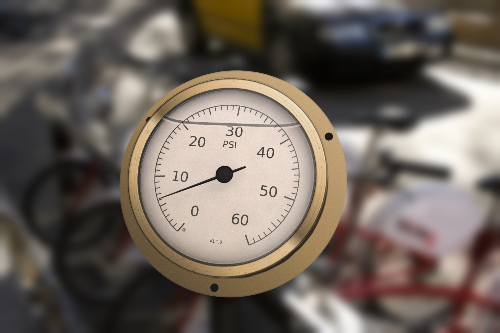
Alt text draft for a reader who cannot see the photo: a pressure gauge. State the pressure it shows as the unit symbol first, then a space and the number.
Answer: psi 6
